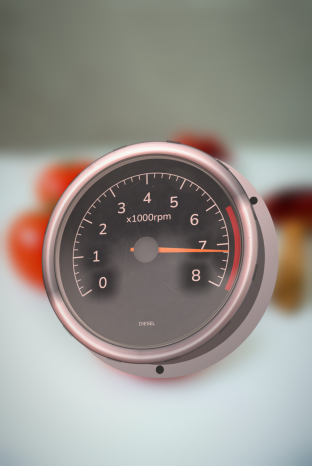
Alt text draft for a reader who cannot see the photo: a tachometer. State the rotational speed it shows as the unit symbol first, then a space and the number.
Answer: rpm 7200
